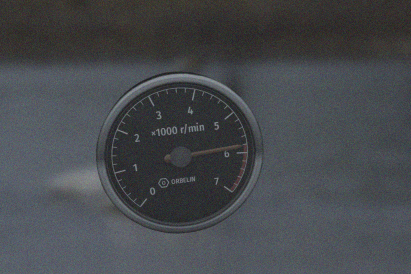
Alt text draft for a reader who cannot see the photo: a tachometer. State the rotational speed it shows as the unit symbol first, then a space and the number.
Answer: rpm 5800
